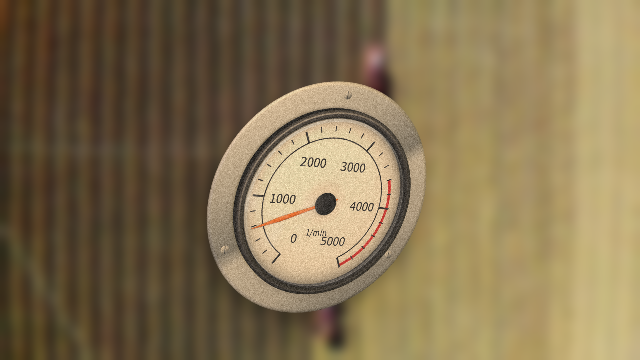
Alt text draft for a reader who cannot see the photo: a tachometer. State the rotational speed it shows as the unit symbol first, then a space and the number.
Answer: rpm 600
